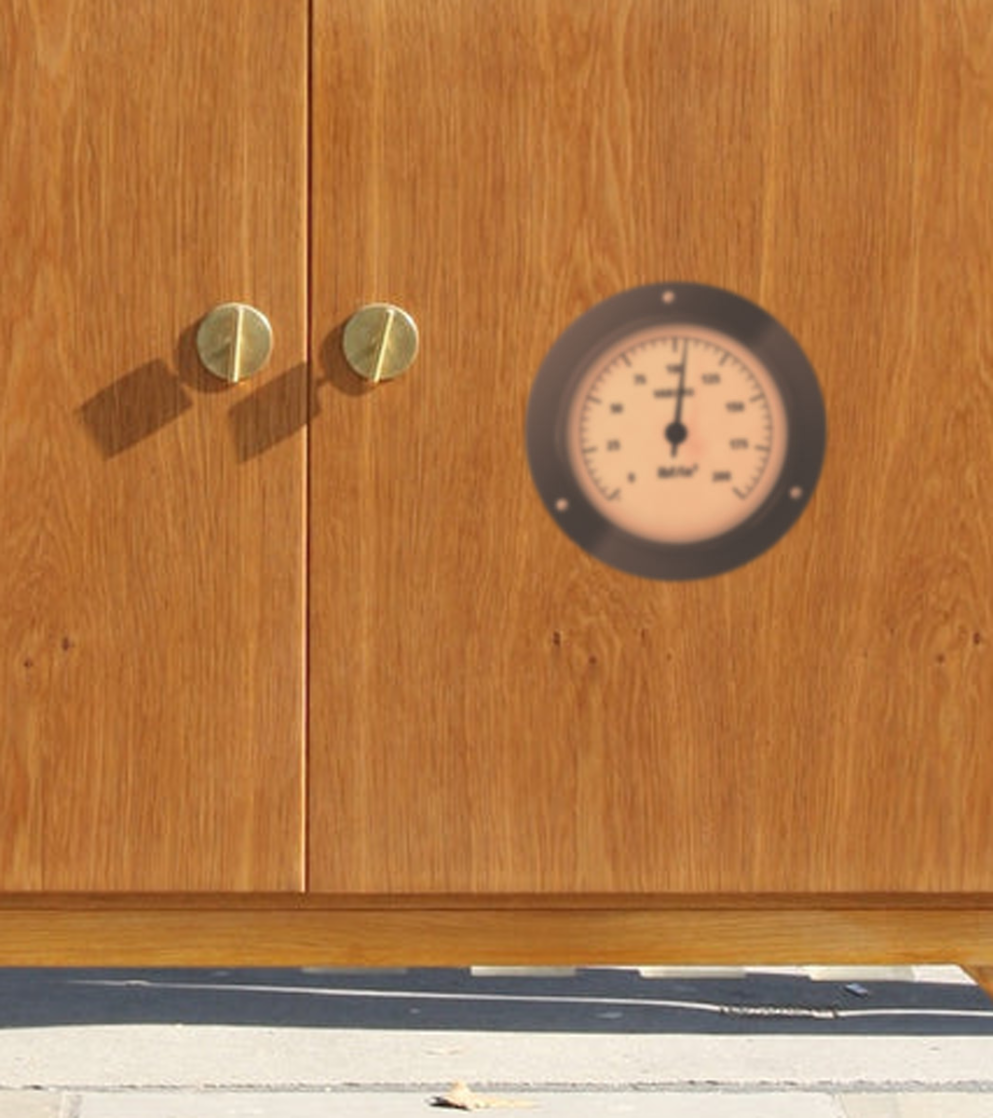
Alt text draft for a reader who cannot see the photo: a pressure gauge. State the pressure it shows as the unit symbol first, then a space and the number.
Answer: psi 105
